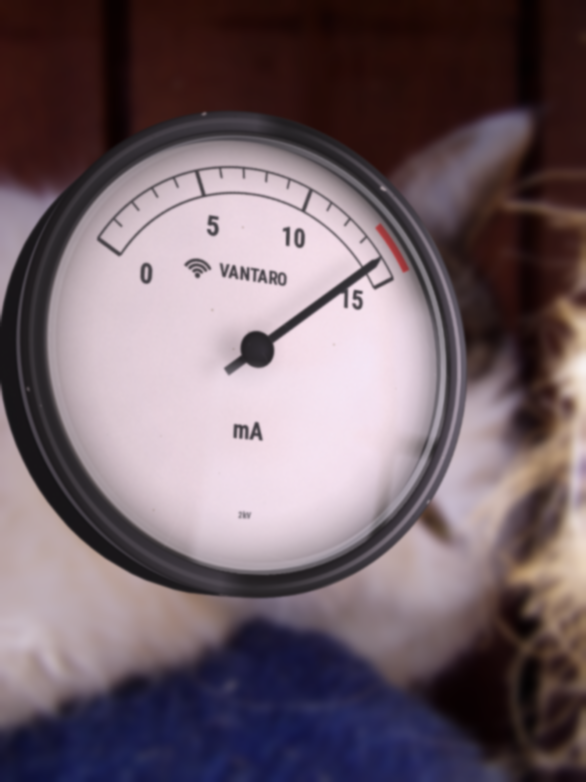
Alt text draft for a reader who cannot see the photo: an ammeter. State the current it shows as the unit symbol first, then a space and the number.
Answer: mA 14
